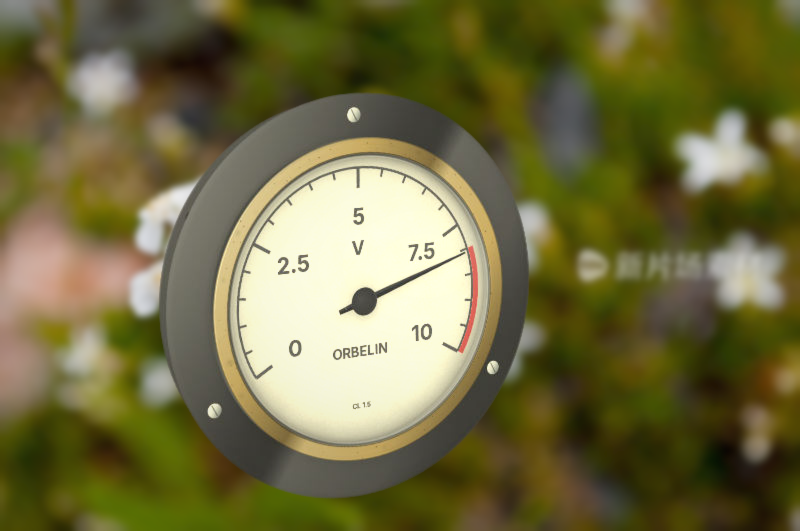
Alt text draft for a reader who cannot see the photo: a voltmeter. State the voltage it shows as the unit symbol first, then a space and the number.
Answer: V 8
